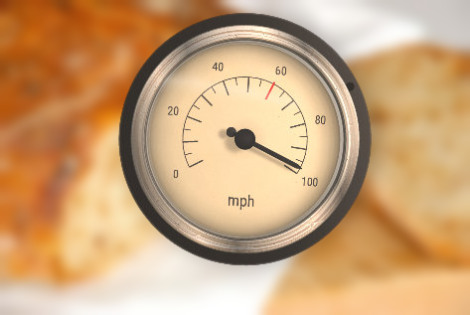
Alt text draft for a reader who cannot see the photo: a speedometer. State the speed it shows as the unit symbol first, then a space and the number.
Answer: mph 97.5
